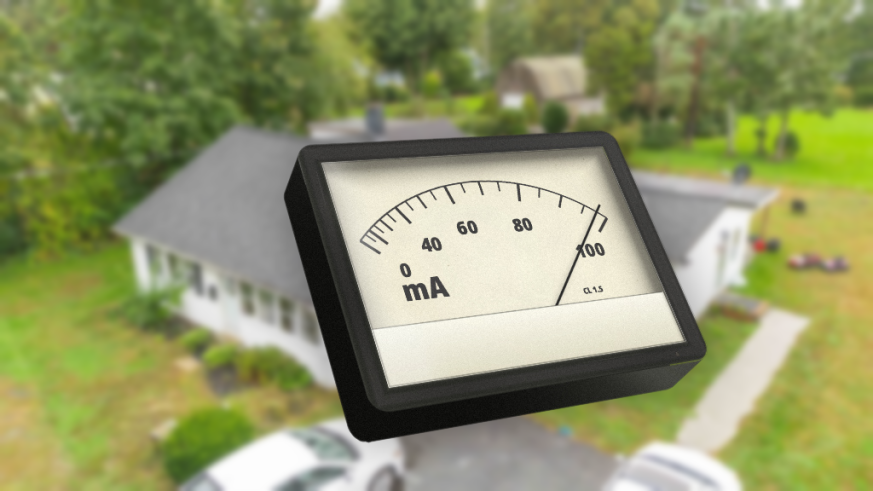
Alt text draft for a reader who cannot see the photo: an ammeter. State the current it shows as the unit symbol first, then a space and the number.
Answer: mA 97.5
